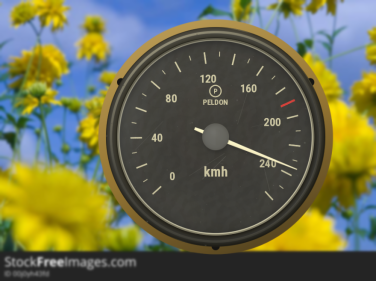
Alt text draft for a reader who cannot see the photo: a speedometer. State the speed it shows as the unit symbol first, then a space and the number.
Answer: km/h 235
